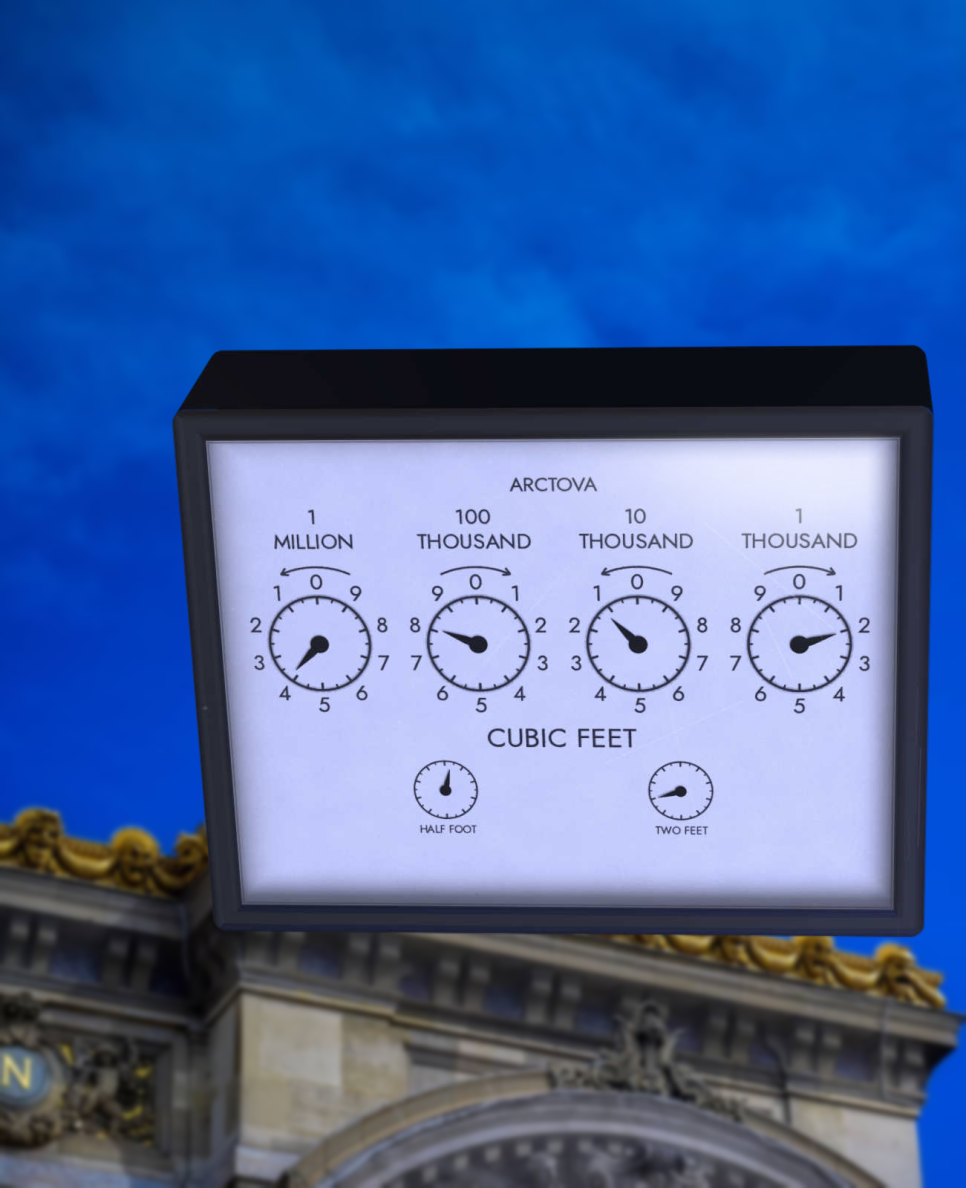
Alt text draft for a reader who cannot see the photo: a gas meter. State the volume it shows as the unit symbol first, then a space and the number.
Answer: ft³ 381200
